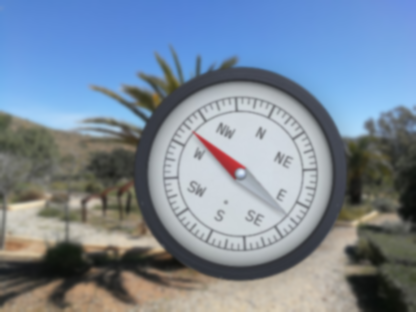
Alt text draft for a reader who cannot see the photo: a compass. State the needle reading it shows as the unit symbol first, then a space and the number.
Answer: ° 285
